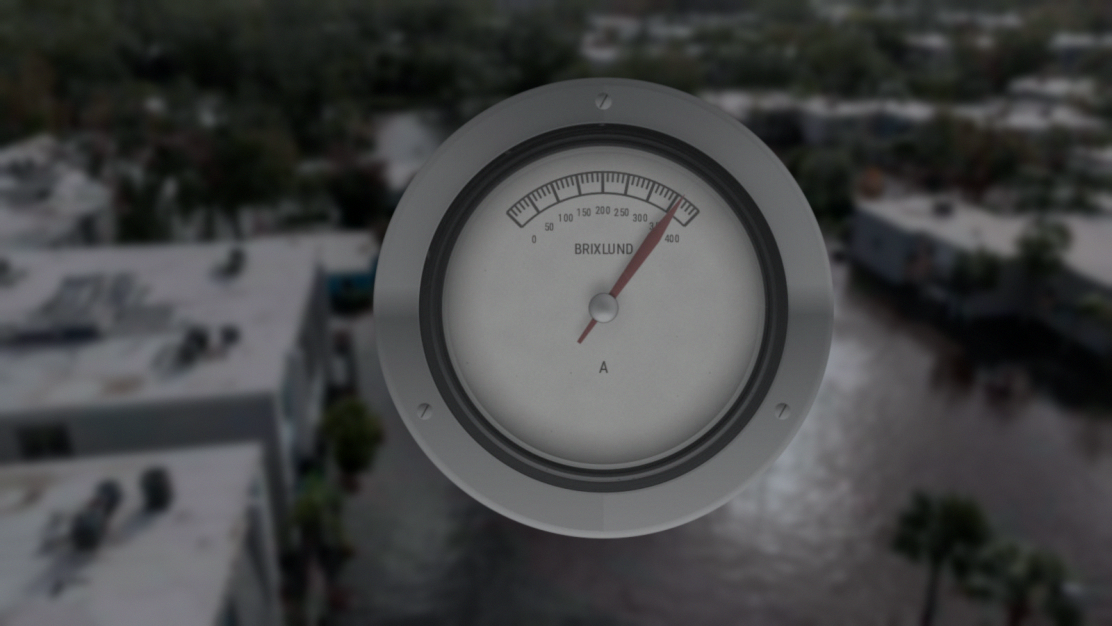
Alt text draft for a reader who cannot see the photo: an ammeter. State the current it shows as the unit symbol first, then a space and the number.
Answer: A 360
